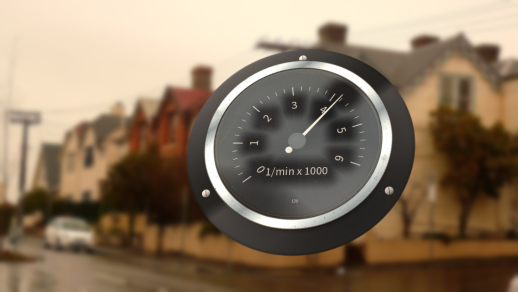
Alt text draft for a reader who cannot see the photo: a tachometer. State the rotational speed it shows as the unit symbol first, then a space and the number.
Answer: rpm 4200
